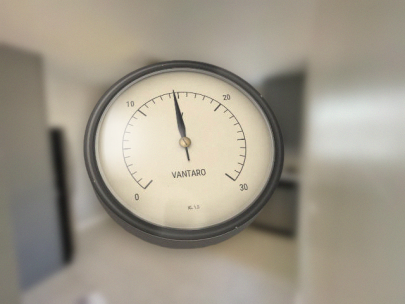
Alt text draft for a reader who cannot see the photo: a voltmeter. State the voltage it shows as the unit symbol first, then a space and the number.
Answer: V 14.5
